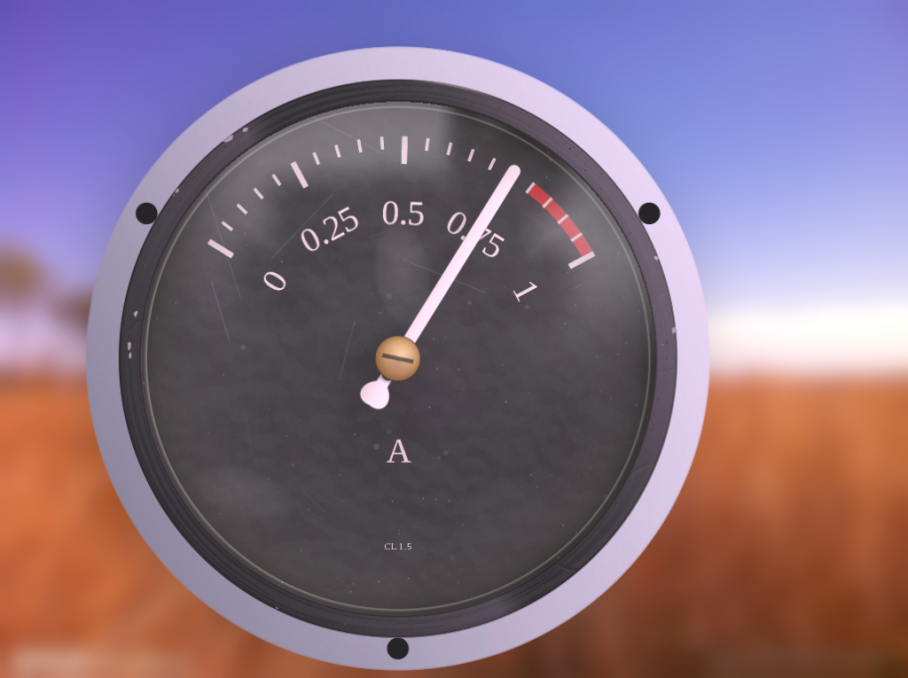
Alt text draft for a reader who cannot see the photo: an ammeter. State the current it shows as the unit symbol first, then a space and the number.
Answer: A 0.75
